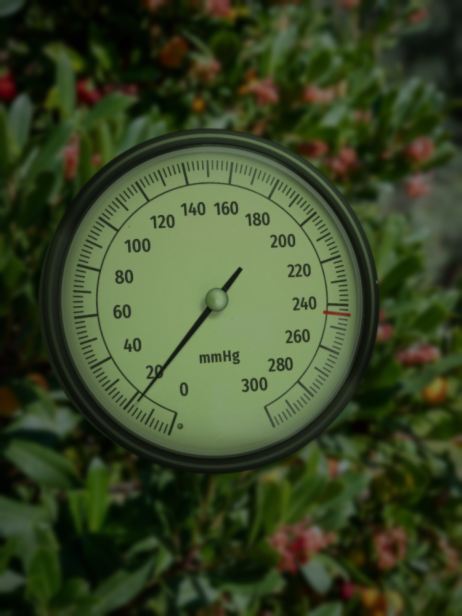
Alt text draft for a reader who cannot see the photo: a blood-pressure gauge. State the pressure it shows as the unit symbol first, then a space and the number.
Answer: mmHg 18
